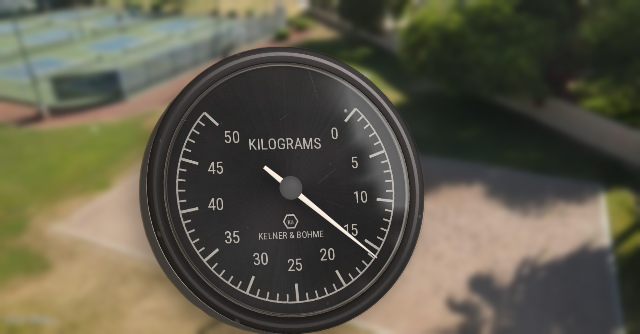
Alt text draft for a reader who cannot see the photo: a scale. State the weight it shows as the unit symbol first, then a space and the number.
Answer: kg 16
